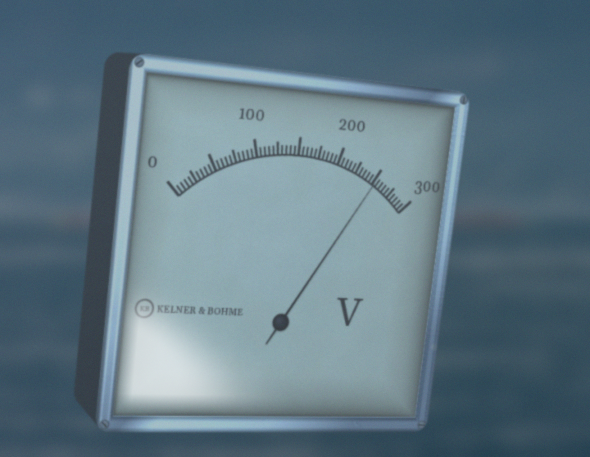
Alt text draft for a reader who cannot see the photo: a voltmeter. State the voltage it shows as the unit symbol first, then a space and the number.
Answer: V 250
